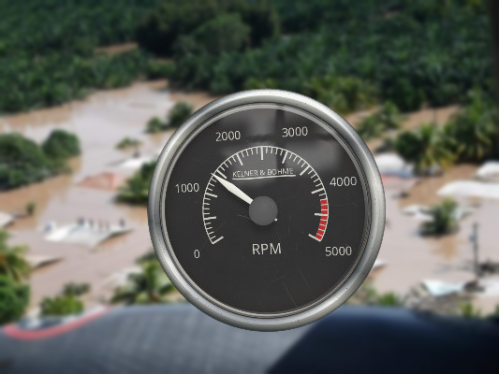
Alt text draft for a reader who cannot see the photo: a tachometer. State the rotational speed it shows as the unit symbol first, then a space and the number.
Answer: rpm 1400
